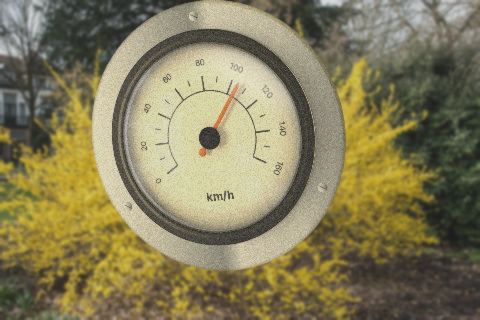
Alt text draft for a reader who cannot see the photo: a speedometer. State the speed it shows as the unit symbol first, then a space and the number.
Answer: km/h 105
